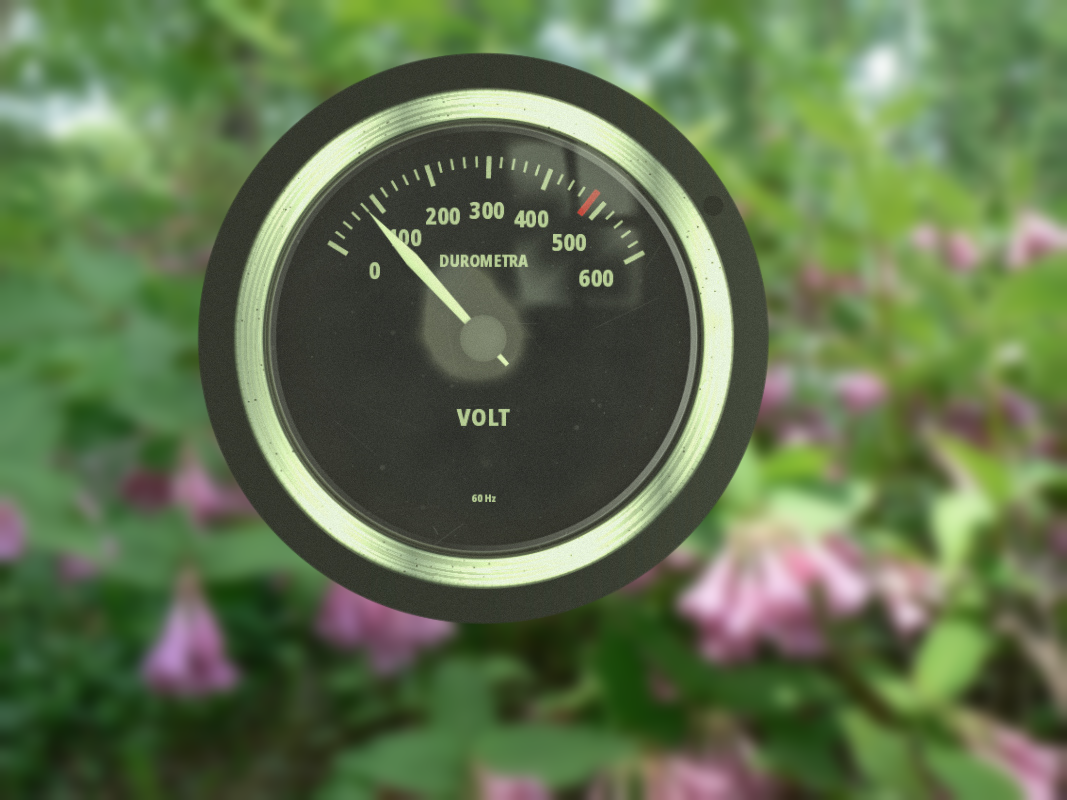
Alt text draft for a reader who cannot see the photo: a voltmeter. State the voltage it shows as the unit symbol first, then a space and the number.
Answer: V 80
